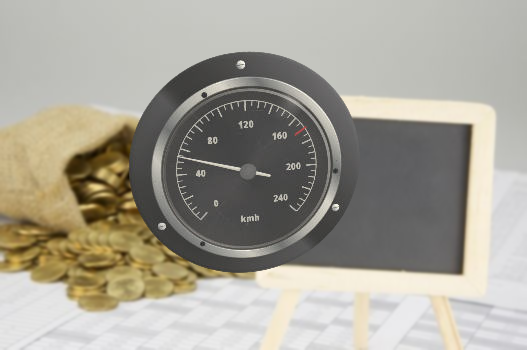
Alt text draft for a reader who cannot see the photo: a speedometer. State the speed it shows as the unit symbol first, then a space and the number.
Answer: km/h 55
